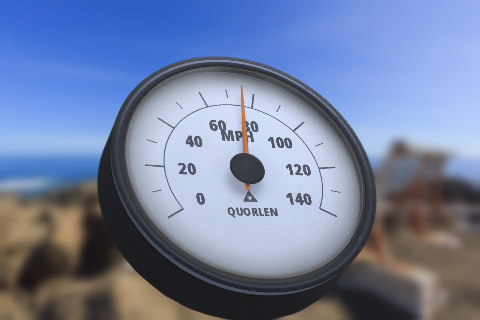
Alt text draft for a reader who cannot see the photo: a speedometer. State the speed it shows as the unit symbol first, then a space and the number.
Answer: mph 75
